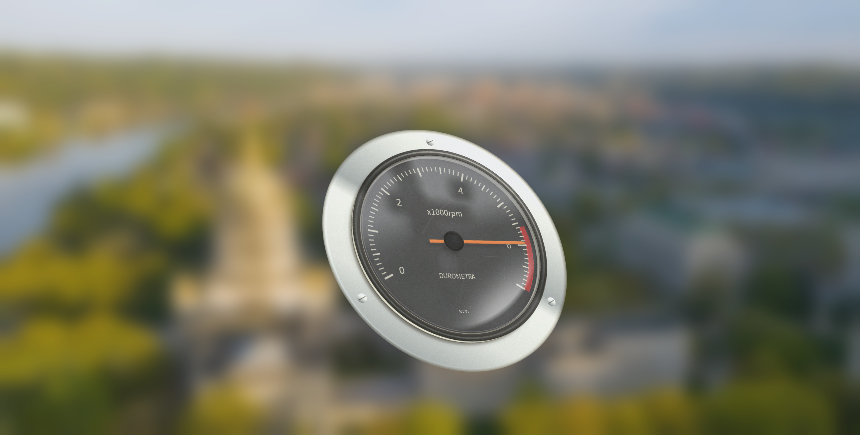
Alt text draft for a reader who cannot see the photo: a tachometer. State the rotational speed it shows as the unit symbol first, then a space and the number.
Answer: rpm 6000
